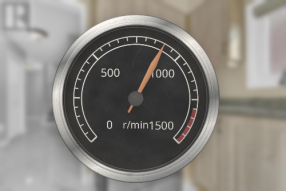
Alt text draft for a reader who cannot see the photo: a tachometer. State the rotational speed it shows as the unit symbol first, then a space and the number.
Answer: rpm 900
